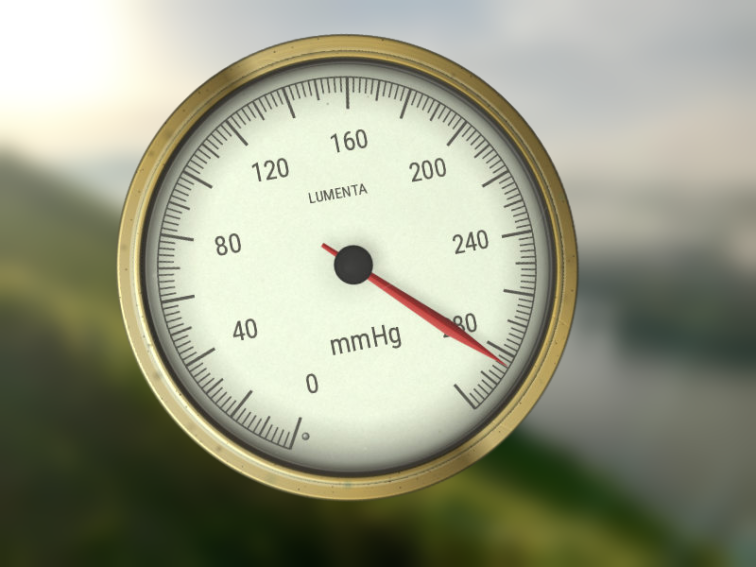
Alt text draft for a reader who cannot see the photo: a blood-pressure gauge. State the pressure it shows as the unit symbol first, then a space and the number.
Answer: mmHg 284
